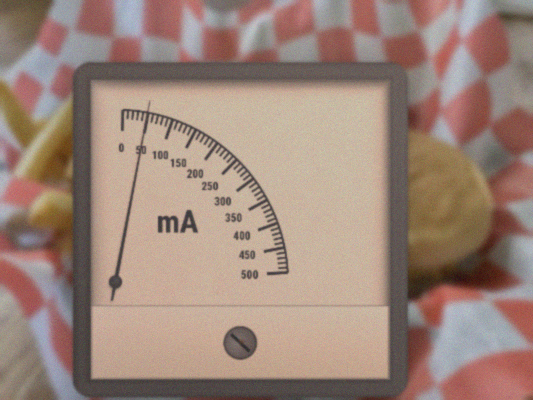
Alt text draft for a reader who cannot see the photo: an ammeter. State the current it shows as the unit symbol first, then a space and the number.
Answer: mA 50
